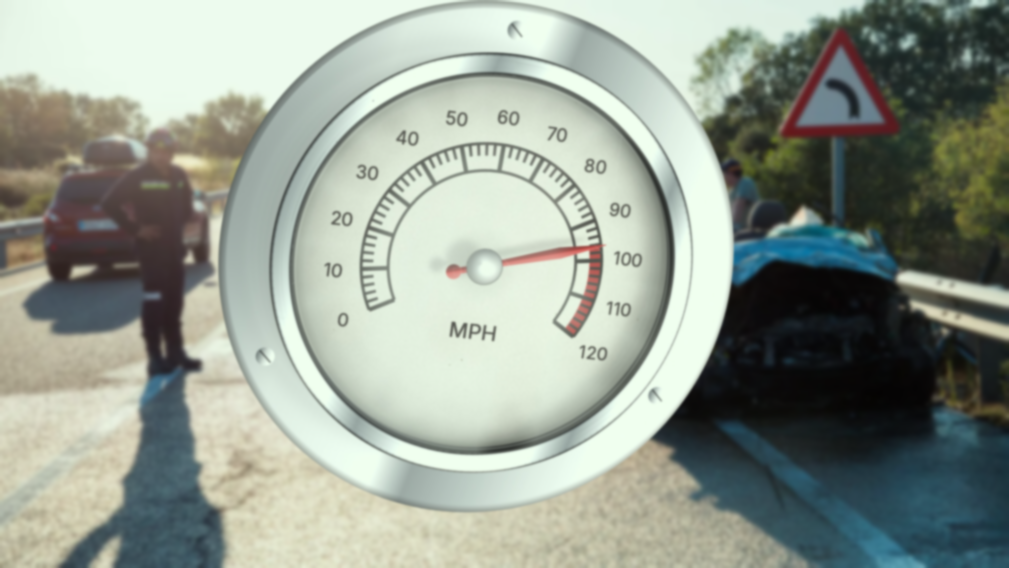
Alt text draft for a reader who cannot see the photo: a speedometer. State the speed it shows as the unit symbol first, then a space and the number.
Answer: mph 96
